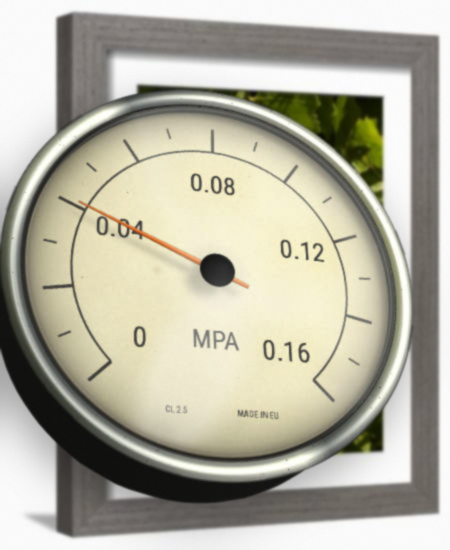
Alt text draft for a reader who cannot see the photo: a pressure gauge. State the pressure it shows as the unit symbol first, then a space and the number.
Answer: MPa 0.04
